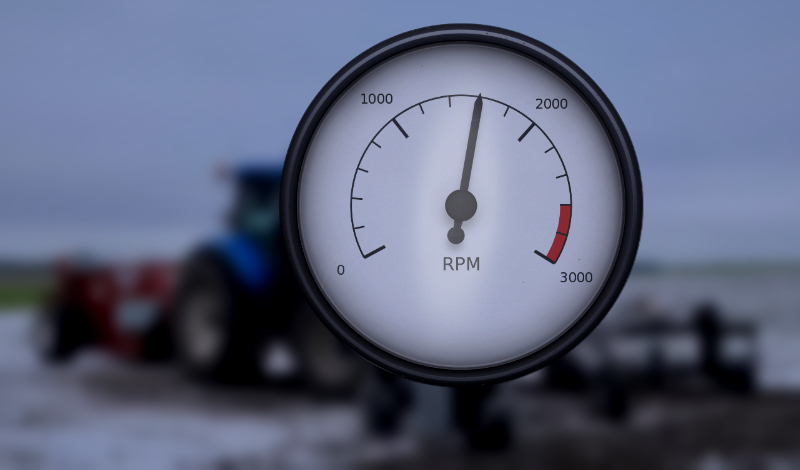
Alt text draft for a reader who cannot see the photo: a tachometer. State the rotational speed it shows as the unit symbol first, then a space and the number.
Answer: rpm 1600
